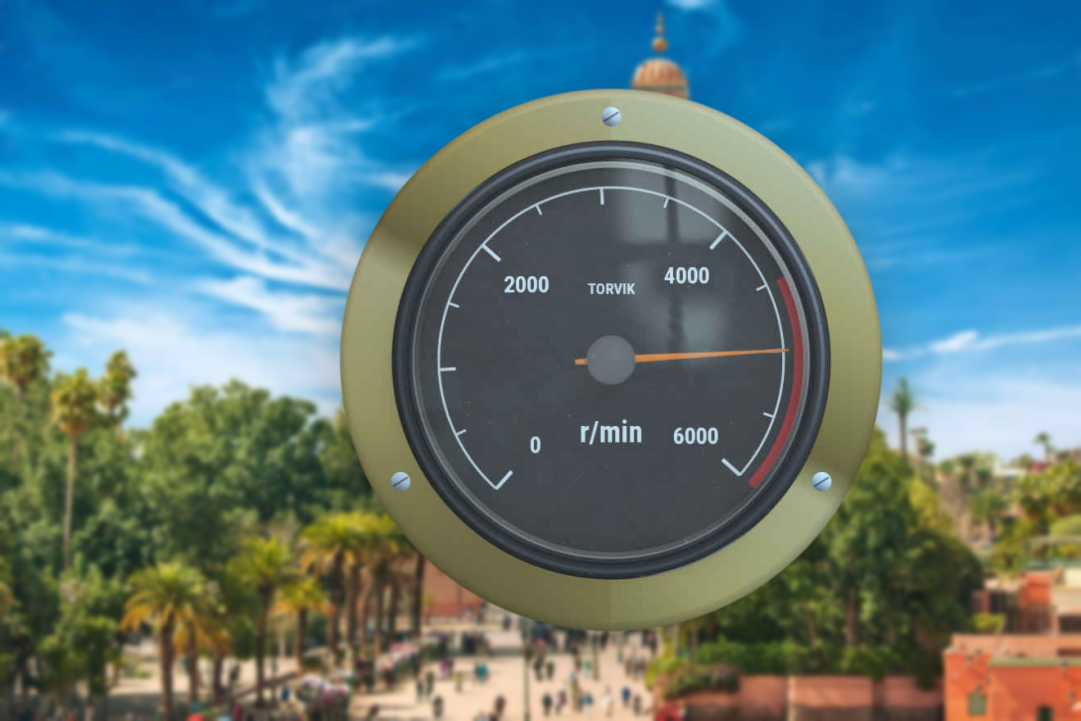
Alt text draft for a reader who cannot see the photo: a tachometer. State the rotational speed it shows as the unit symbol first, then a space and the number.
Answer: rpm 5000
